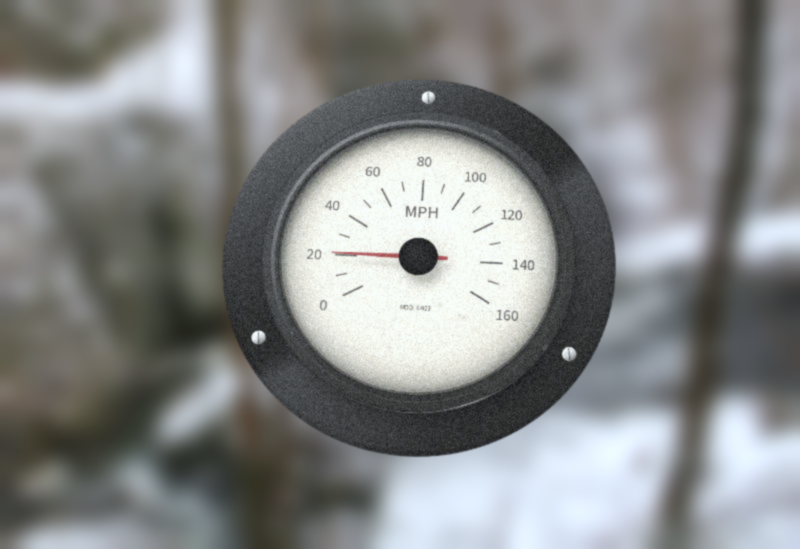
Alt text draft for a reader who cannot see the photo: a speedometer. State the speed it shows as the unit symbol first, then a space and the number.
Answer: mph 20
